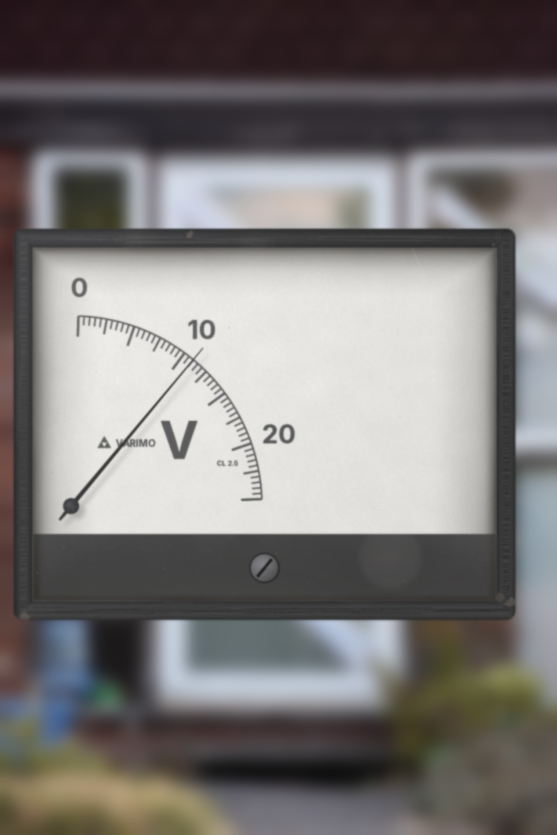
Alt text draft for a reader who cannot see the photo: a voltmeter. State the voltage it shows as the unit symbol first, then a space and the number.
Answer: V 11
